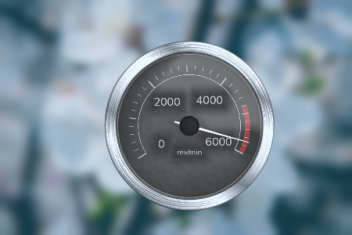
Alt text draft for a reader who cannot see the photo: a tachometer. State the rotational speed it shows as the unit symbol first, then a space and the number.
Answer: rpm 5700
